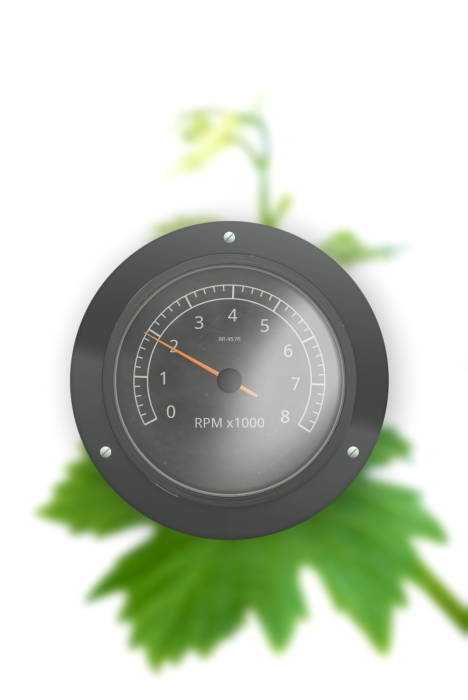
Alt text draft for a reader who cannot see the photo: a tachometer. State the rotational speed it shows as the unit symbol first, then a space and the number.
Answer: rpm 1900
